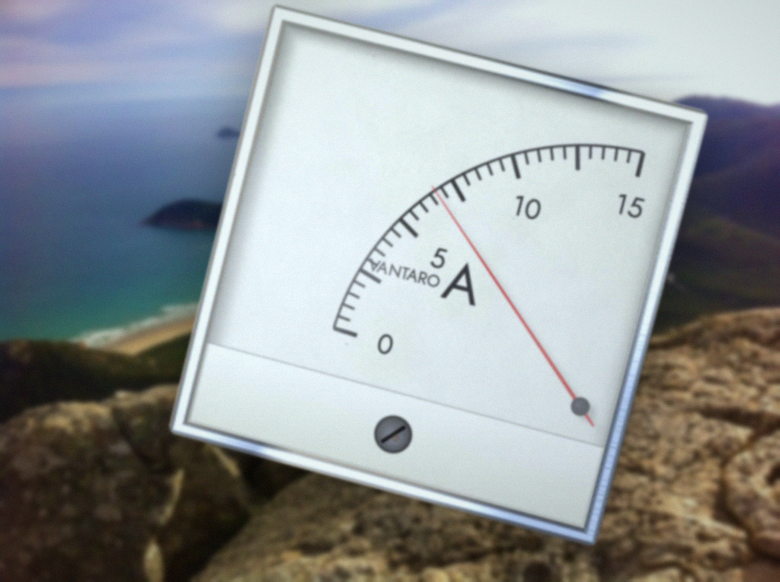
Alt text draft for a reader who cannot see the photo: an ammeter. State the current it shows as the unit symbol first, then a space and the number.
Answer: A 6.75
